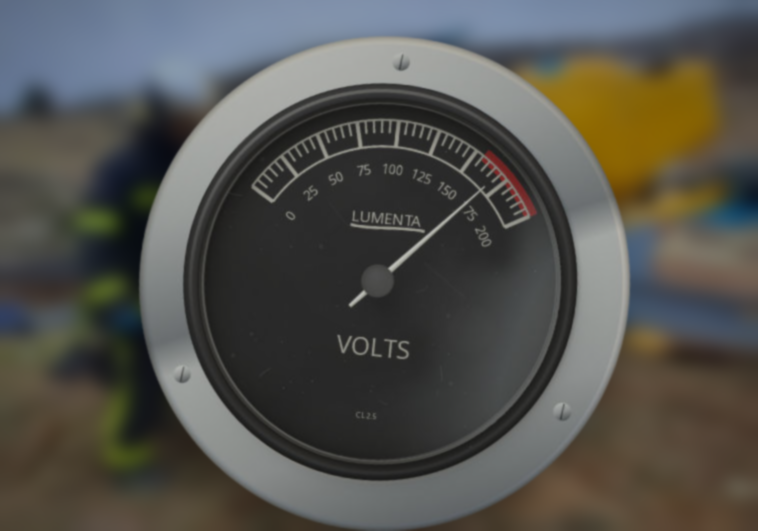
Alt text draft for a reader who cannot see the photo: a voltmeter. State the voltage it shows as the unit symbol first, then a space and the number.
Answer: V 170
